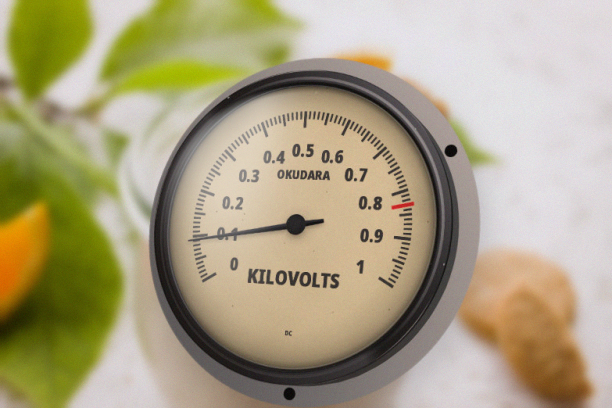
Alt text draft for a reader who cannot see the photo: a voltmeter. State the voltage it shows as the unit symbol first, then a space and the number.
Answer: kV 0.09
